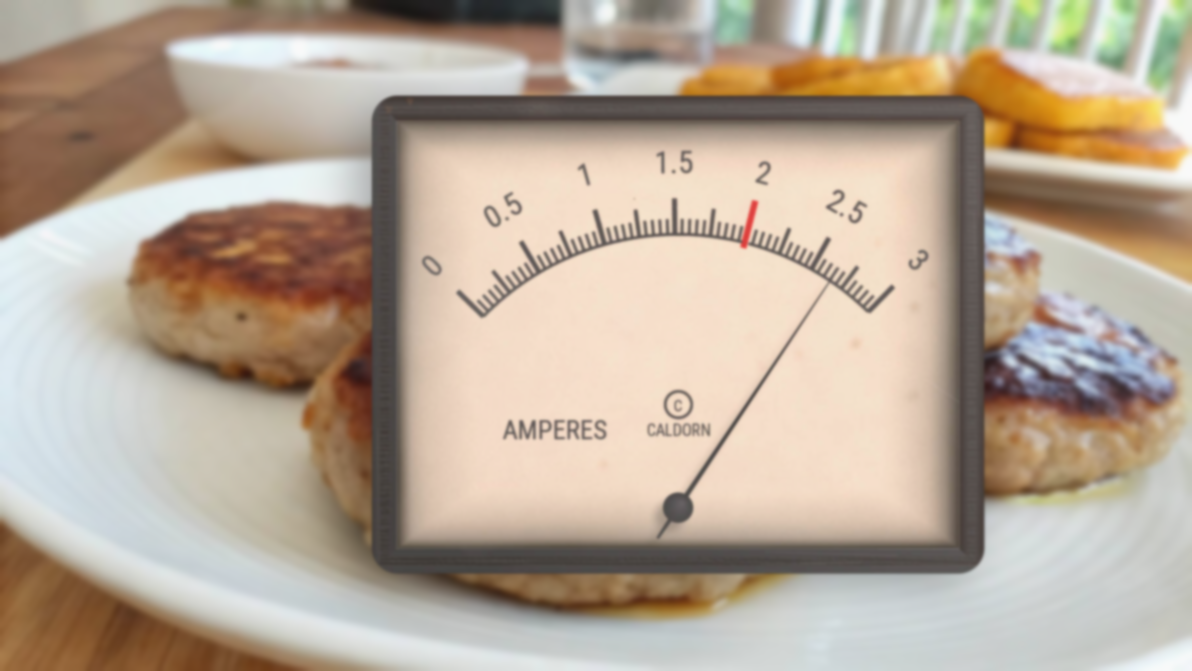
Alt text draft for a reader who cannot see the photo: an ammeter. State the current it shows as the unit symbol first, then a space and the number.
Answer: A 2.65
